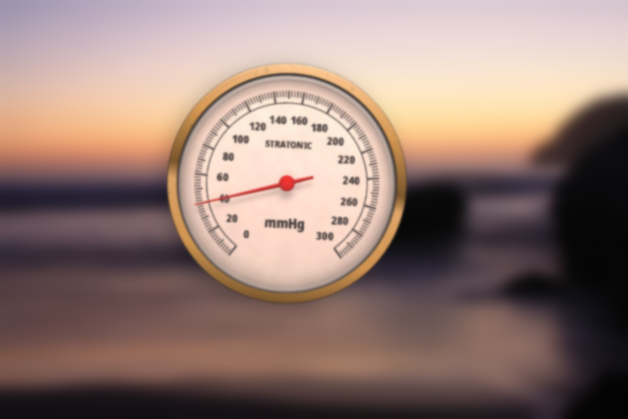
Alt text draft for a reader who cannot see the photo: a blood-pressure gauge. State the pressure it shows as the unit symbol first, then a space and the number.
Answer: mmHg 40
